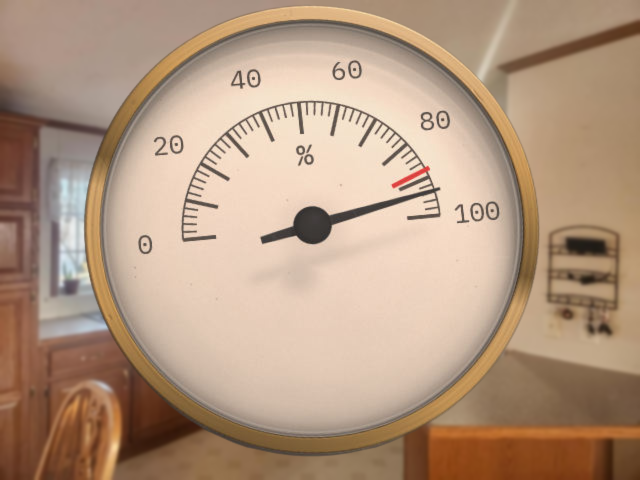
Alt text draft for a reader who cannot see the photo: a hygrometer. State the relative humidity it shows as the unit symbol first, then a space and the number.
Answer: % 94
